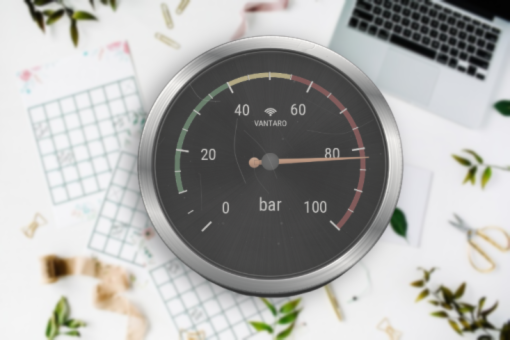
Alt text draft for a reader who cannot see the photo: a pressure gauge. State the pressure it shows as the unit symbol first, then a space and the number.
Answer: bar 82.5
